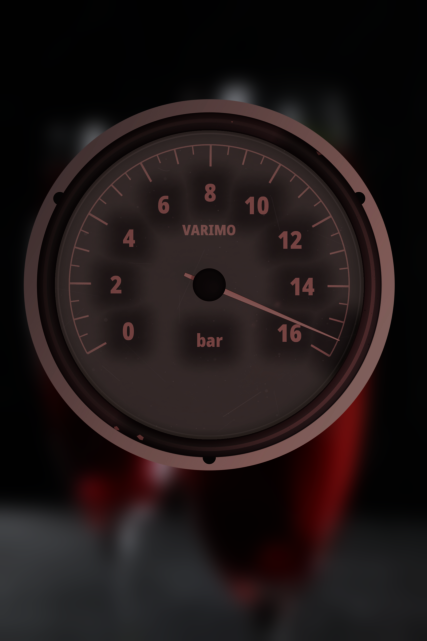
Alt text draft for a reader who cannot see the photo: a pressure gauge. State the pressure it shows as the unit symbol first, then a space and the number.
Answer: bar 15.5
